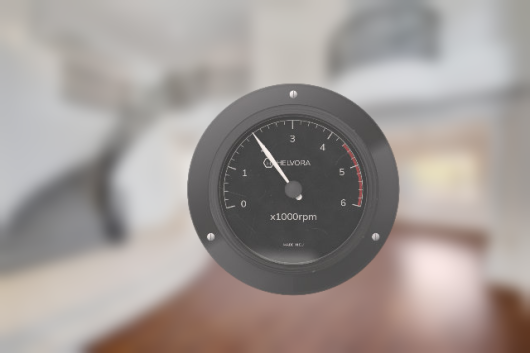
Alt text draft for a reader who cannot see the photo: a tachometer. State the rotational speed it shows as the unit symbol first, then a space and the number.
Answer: rpm 2000
